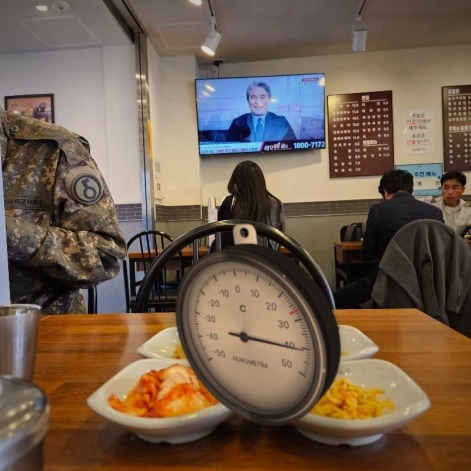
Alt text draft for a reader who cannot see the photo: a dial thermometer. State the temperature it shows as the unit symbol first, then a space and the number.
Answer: °C 40
